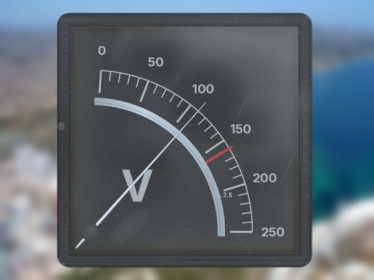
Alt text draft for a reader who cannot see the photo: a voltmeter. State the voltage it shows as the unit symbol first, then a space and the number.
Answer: V 110
